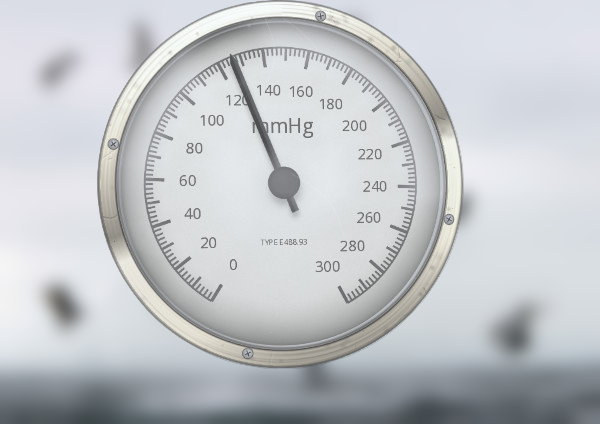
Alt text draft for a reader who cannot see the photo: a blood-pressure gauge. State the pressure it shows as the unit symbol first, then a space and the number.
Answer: mmHg 126
